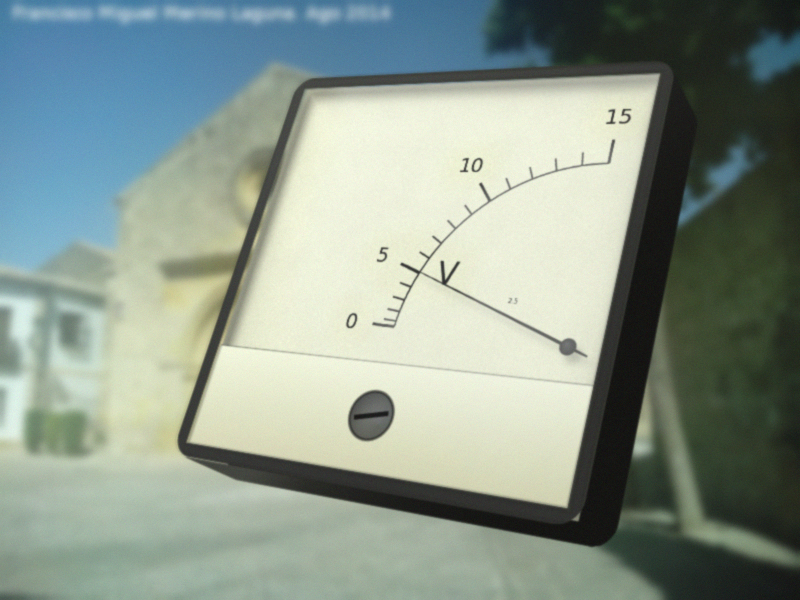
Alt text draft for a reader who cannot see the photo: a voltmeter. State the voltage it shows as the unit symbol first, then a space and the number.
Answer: V 5
